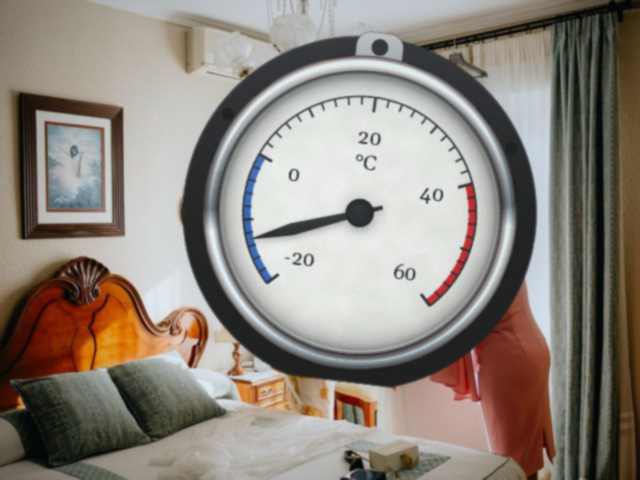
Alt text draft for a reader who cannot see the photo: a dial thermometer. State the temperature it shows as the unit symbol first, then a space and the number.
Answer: °C -13
